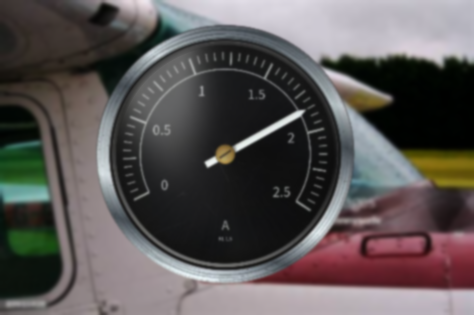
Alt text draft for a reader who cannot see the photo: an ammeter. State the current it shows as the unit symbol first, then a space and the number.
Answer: A 1.85
